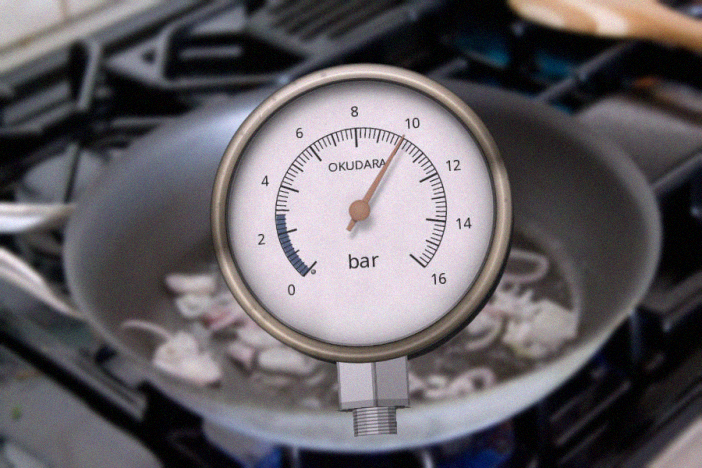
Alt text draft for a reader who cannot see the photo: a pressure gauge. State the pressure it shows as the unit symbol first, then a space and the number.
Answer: bar 10
